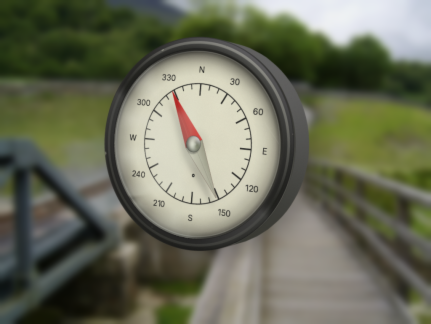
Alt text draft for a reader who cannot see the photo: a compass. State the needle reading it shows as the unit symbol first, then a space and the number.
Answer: ° 330
